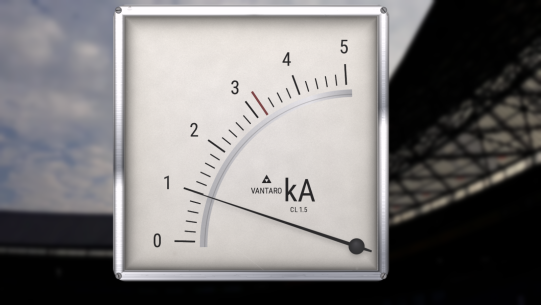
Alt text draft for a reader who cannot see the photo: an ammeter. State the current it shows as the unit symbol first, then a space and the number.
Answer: kA 1
